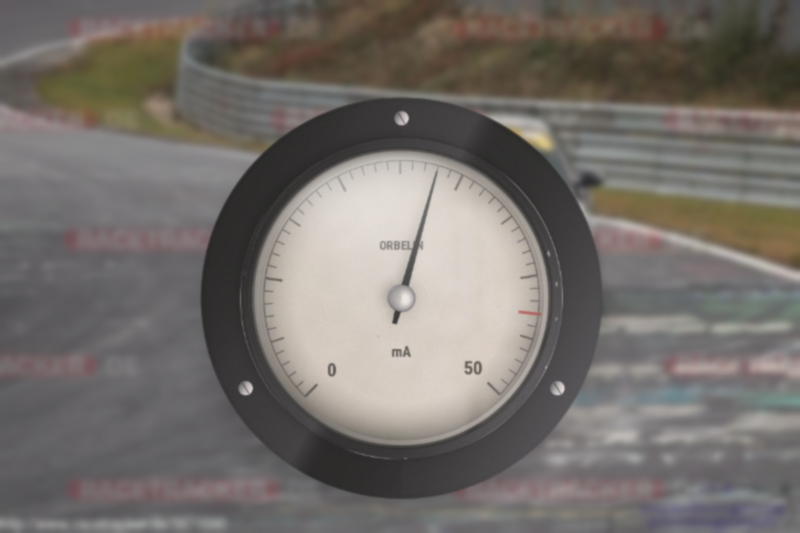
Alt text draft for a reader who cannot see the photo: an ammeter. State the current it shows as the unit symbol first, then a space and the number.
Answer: mA 28
